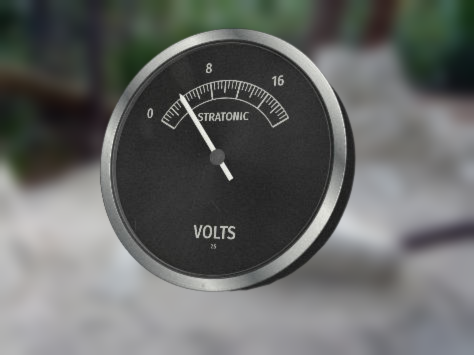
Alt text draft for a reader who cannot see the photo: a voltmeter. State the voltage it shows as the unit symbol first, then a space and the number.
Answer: V 4
